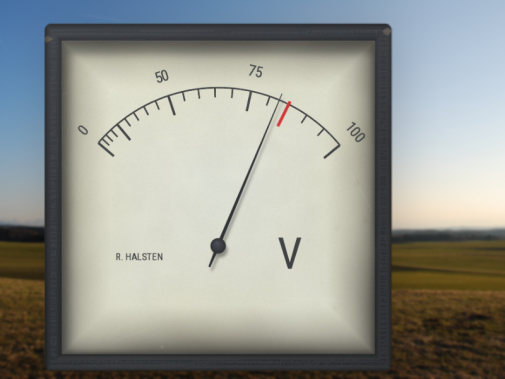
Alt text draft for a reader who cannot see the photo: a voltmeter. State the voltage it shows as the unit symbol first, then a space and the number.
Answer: V 82.5
